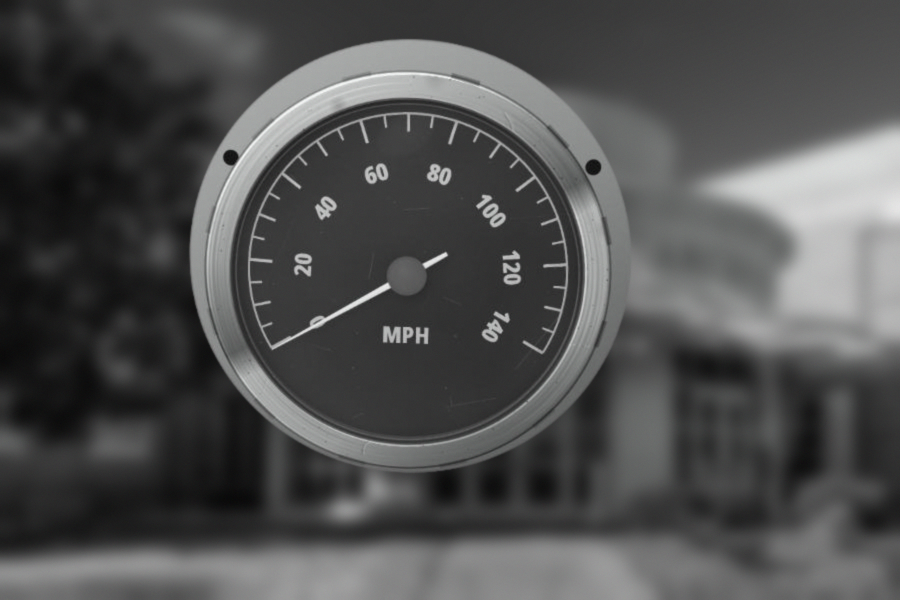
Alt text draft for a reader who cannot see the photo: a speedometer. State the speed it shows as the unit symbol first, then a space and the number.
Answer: mph 0
